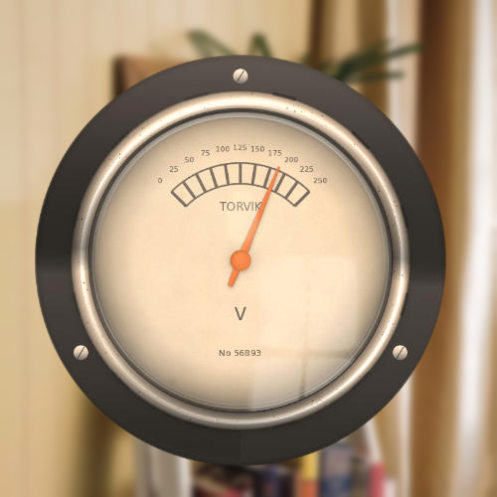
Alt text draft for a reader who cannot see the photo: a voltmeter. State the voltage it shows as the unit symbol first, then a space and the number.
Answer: V 187.5
